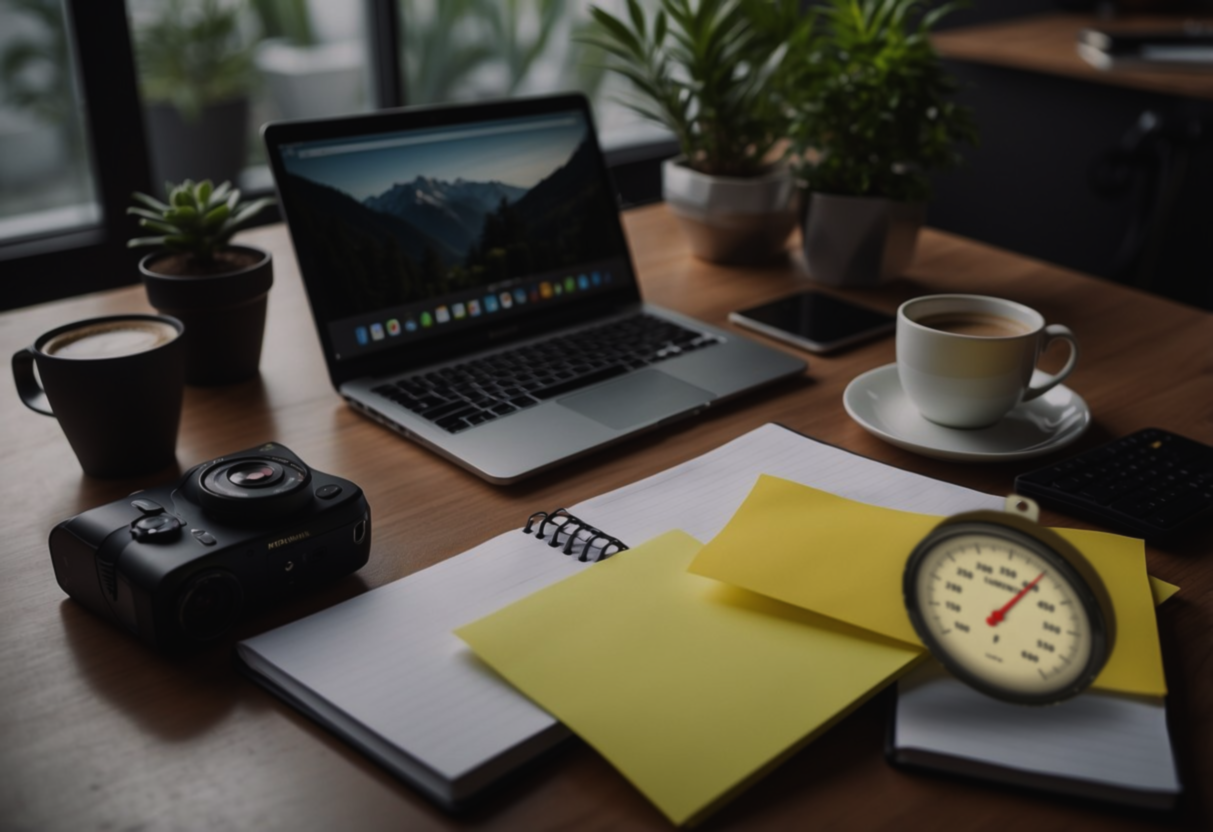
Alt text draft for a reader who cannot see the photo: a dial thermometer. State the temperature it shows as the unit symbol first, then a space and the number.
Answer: °F 400
